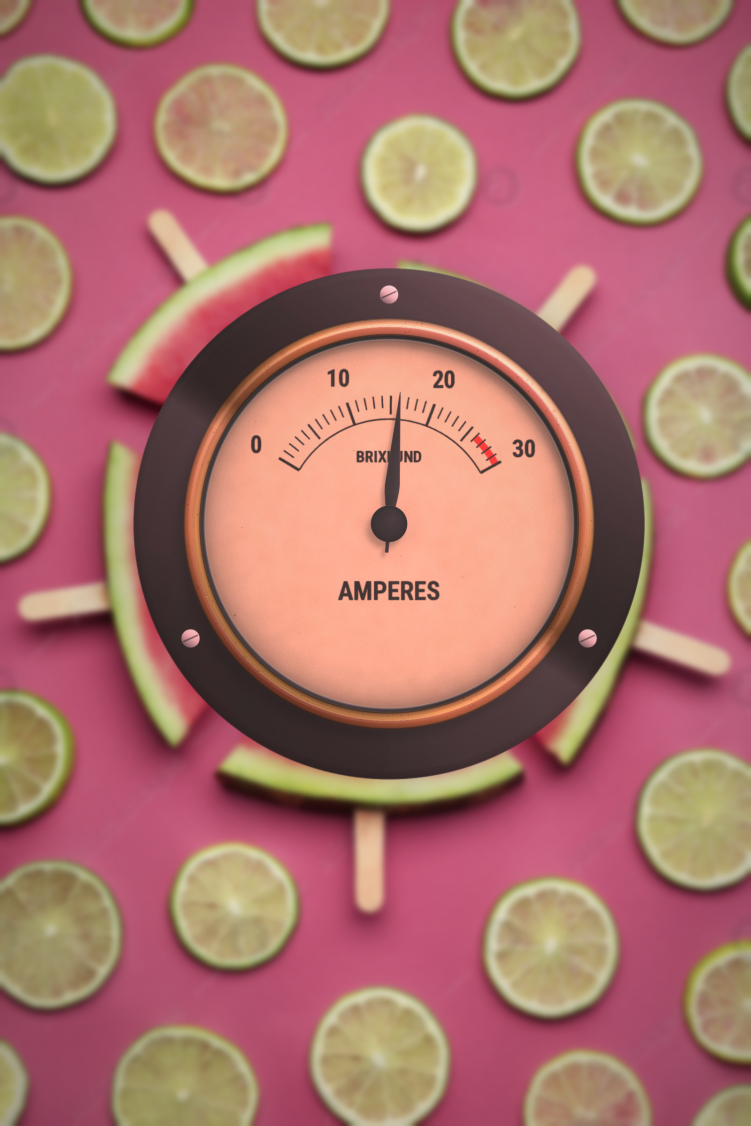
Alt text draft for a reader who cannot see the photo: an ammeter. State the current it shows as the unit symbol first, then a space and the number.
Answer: A 16
